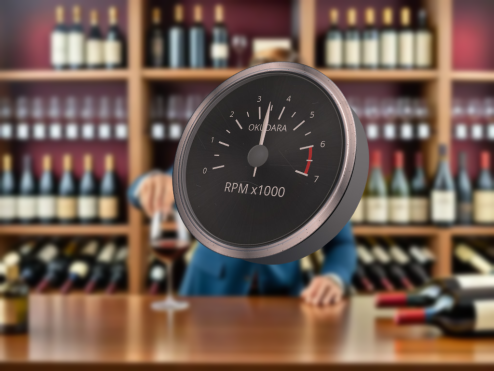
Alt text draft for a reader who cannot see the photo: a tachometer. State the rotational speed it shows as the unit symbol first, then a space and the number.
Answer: rpm 3500
